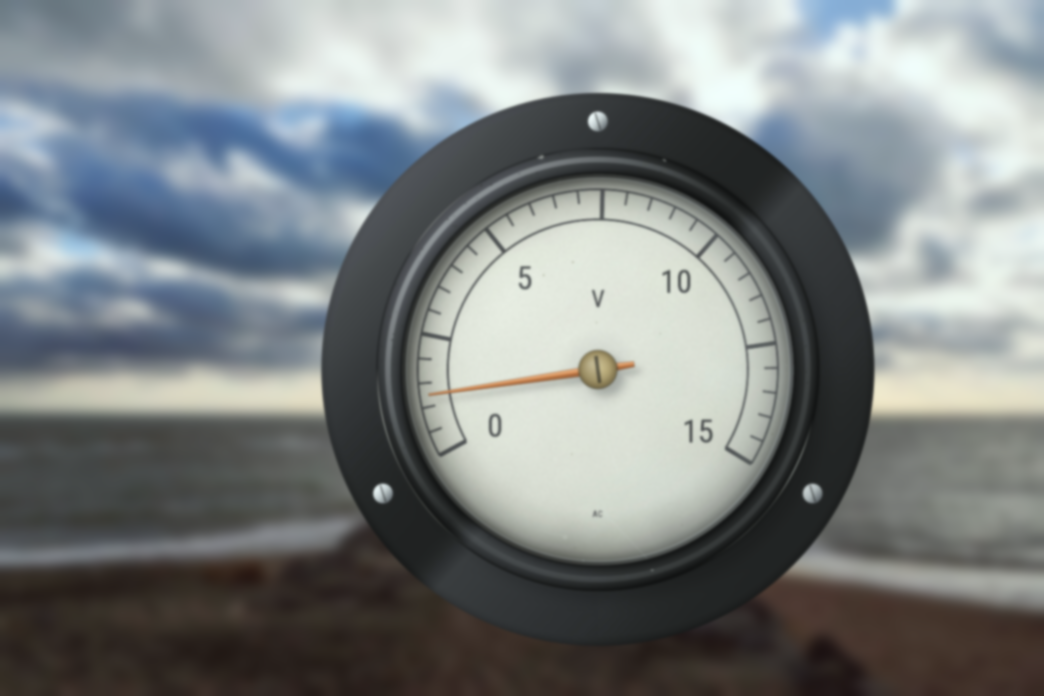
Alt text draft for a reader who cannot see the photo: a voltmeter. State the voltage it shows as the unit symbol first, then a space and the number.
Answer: V 1.25
